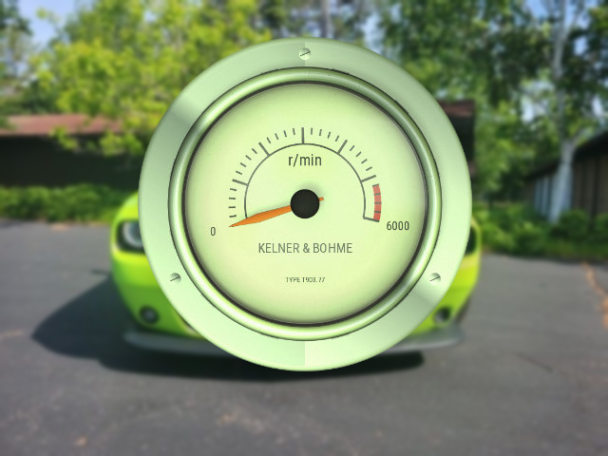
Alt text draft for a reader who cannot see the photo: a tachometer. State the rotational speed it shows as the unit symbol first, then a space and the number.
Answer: rpm 0
